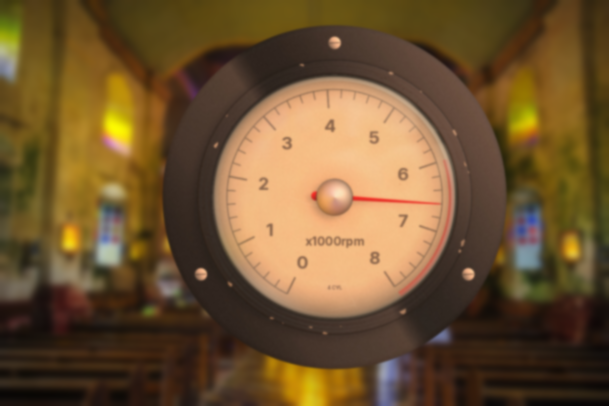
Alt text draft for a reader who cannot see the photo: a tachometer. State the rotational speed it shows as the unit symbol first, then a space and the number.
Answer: rpm 6600
